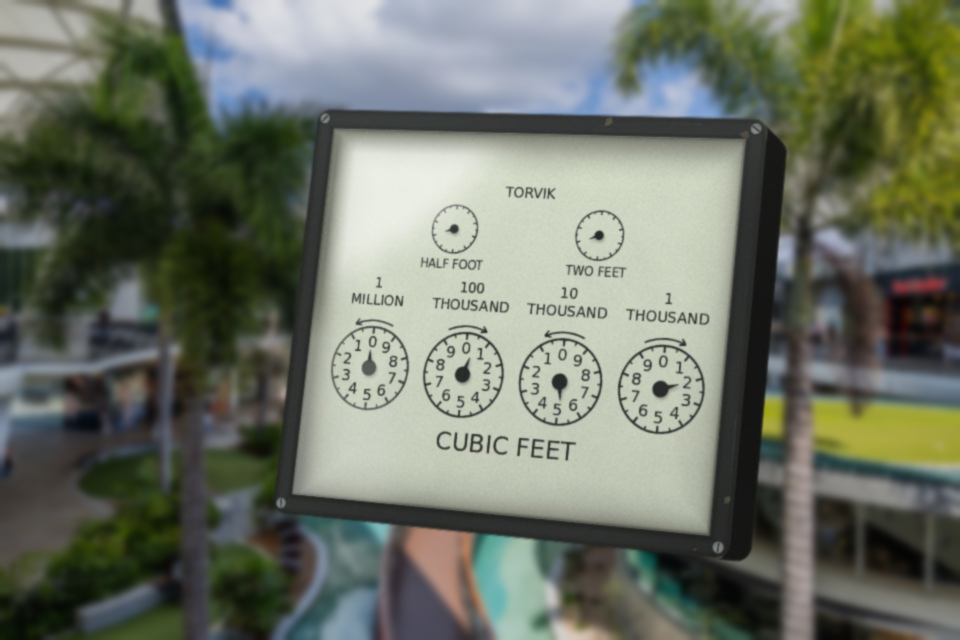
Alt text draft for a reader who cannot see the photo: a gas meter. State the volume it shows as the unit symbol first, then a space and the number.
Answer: ft³ 5200
